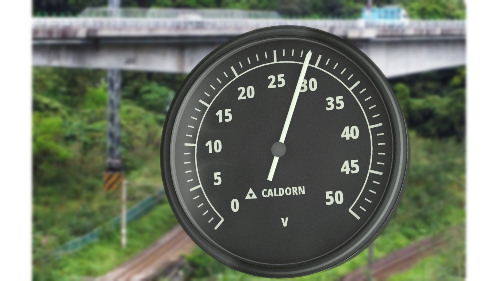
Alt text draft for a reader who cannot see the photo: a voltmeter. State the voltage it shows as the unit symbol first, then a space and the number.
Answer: V 29
